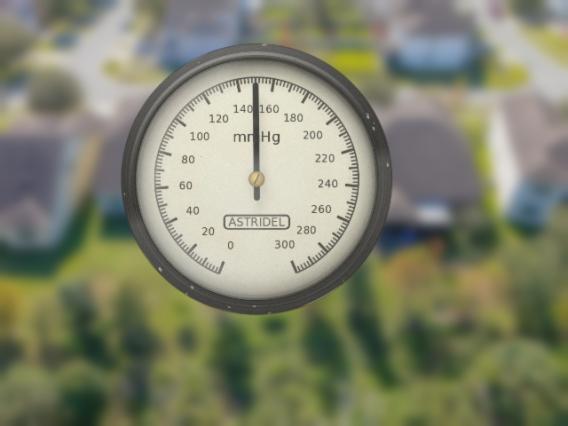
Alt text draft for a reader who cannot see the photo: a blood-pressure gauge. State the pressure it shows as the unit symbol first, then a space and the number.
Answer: mmHg 150
